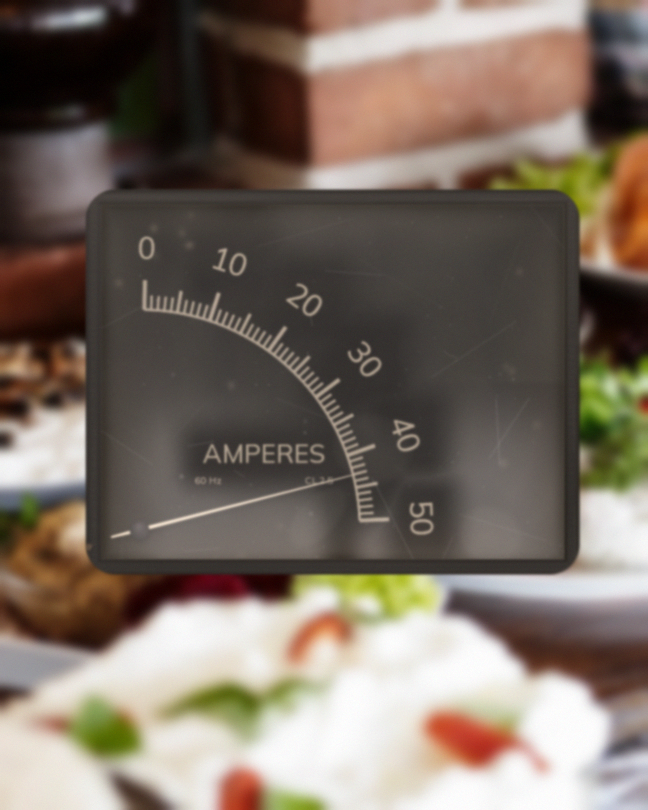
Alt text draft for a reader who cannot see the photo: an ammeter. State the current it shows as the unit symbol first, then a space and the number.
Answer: A 43
